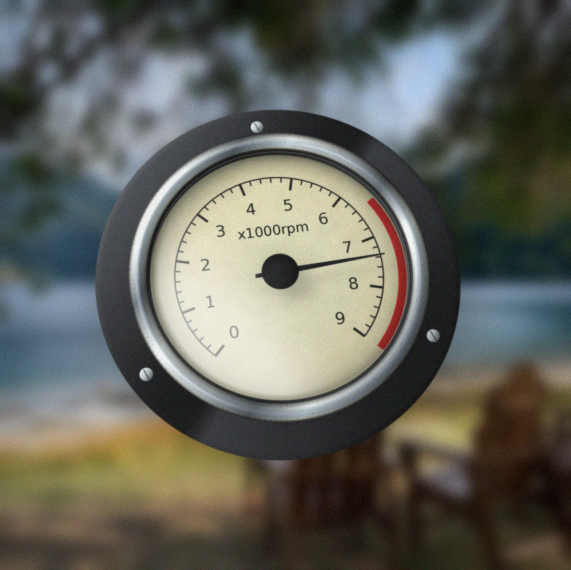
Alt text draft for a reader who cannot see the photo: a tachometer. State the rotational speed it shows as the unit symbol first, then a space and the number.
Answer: rpm 7400
